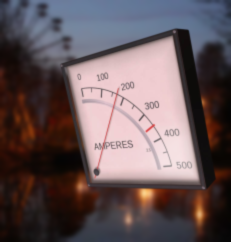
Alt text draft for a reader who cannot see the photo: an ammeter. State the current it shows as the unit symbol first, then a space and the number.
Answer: A 175
